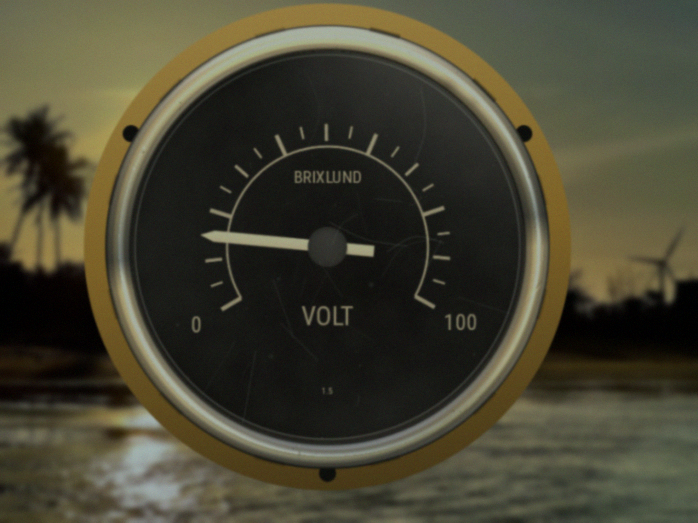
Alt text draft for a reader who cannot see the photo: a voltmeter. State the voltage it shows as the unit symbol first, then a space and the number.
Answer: V 15
